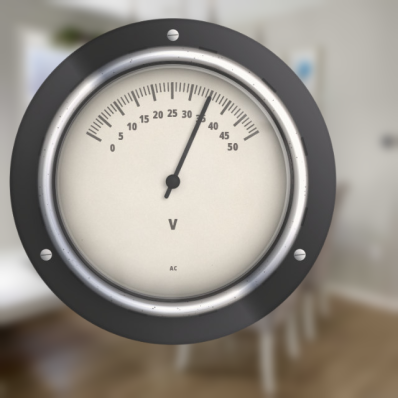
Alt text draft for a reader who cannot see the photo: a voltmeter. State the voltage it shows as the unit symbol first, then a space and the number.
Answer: V 35
